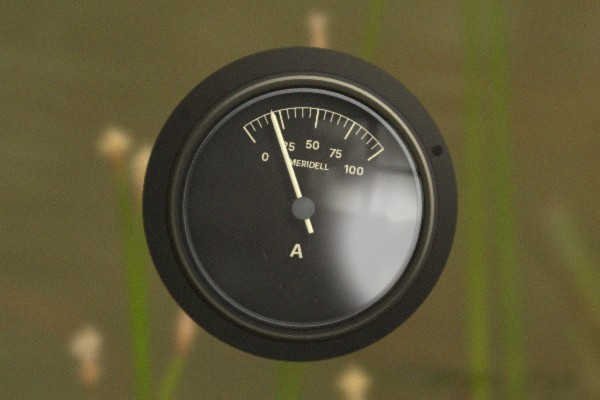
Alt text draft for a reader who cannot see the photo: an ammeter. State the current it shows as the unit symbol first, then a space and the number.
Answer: A 20
